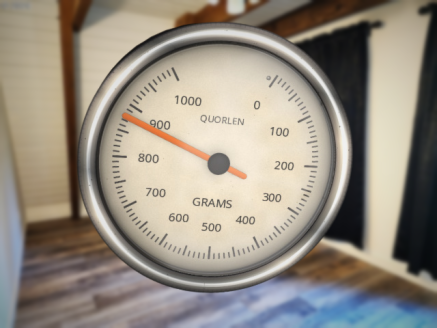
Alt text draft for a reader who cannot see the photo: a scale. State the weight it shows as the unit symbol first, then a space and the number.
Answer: g 880
